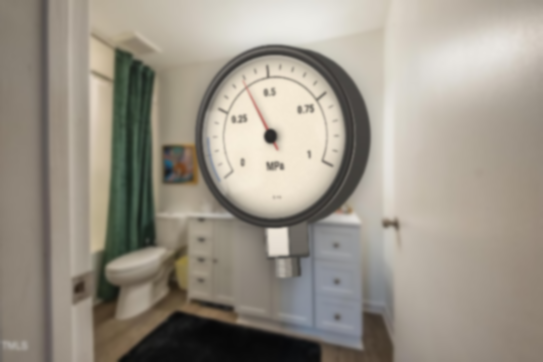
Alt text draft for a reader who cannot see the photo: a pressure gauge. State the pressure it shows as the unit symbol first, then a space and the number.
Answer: MPa 0.4
